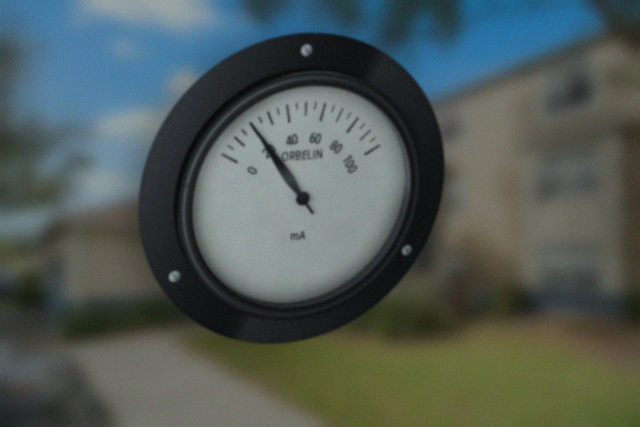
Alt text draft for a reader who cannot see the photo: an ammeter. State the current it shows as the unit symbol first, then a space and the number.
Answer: mA 20
